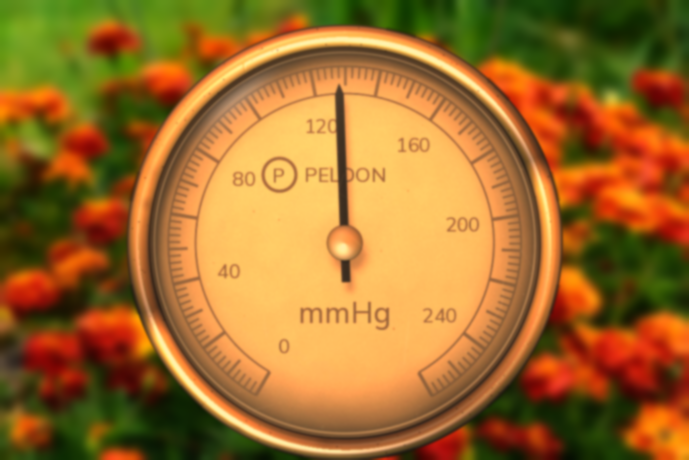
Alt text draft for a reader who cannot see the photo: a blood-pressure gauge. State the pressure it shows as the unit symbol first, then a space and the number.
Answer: mmHg 128
